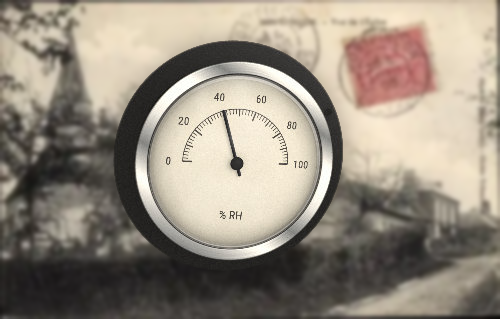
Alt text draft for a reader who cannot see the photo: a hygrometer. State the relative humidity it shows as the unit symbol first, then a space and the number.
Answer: % 40
